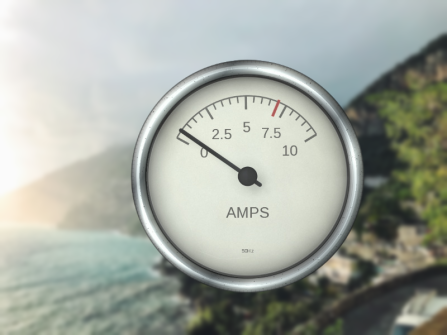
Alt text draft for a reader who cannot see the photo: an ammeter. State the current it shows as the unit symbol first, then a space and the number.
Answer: A 0.5
